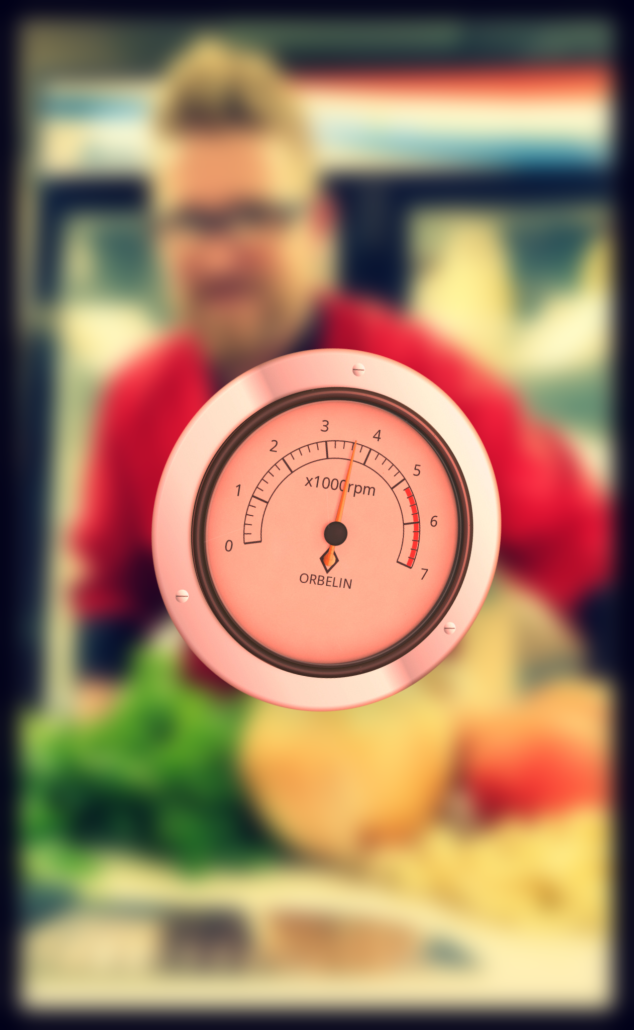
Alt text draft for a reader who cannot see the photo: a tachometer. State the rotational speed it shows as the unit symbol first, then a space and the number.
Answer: rpm 3600
